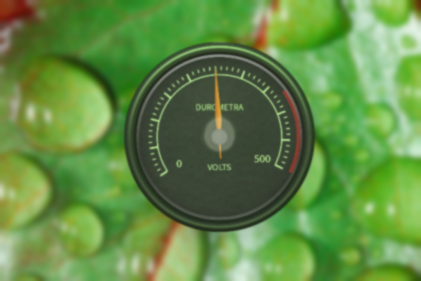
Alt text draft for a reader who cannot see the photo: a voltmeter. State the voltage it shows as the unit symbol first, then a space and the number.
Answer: V 250
